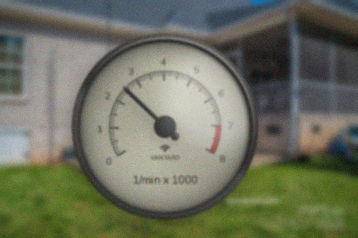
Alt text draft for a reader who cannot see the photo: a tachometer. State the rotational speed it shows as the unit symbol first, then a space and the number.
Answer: rpm 2500
